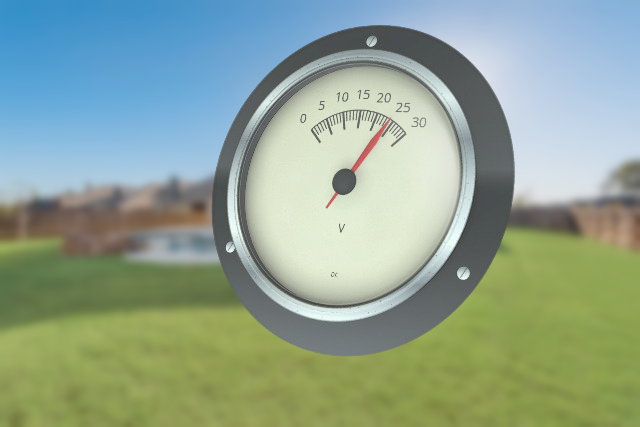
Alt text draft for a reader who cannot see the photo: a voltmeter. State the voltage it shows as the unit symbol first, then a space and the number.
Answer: V 25
